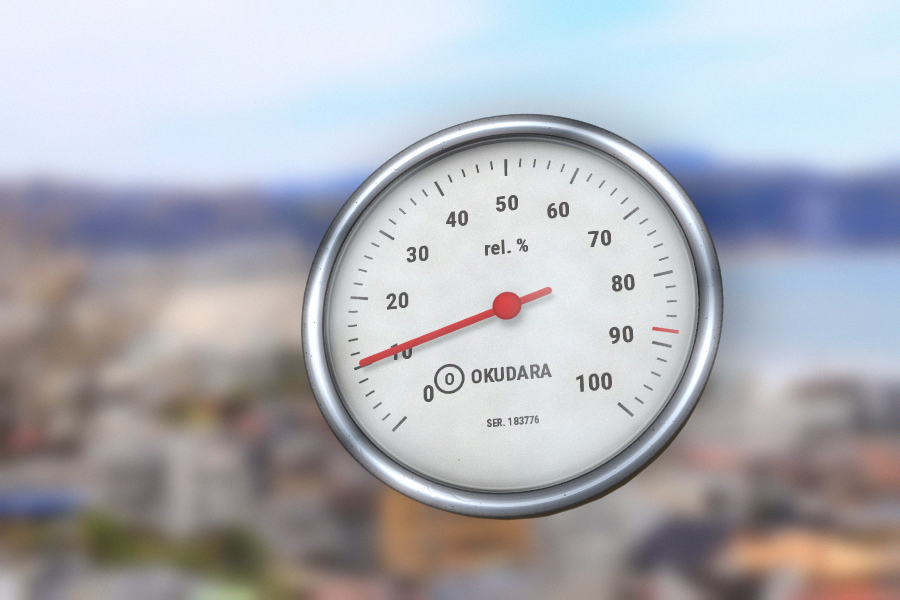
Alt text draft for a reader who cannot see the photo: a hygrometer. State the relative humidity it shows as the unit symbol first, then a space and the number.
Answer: % 10
